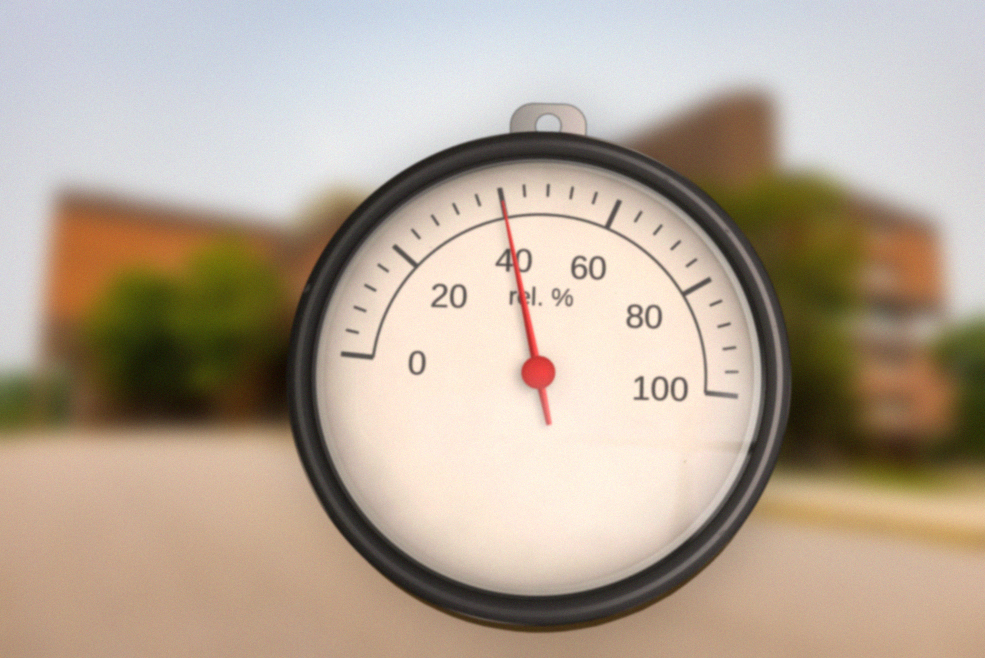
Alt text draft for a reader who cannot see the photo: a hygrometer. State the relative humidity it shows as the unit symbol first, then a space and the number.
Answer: % 40
